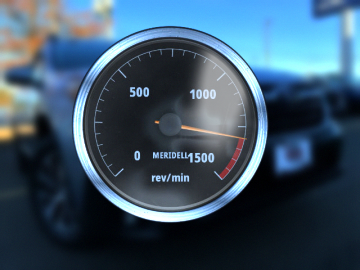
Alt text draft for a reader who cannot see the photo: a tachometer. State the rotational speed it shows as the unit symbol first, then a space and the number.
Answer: rpm 1300
